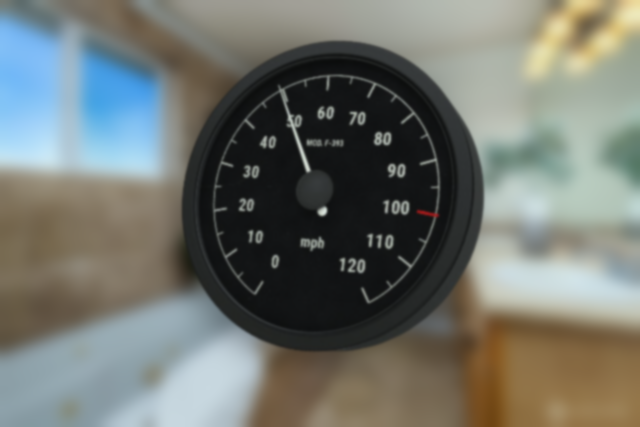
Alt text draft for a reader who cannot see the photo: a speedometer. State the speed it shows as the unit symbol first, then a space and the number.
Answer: mph 50
